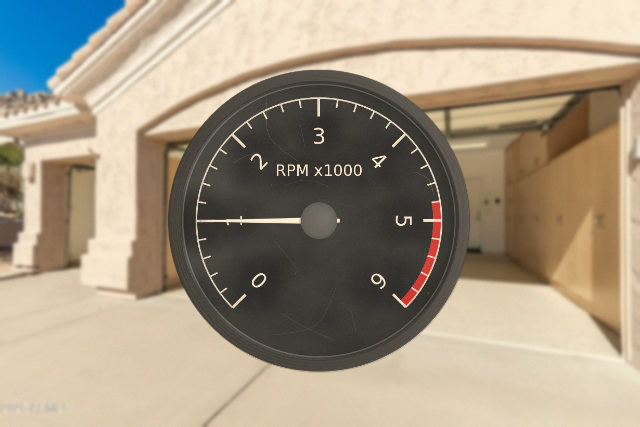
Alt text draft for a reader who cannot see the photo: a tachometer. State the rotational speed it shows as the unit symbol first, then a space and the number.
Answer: rpm 1000
